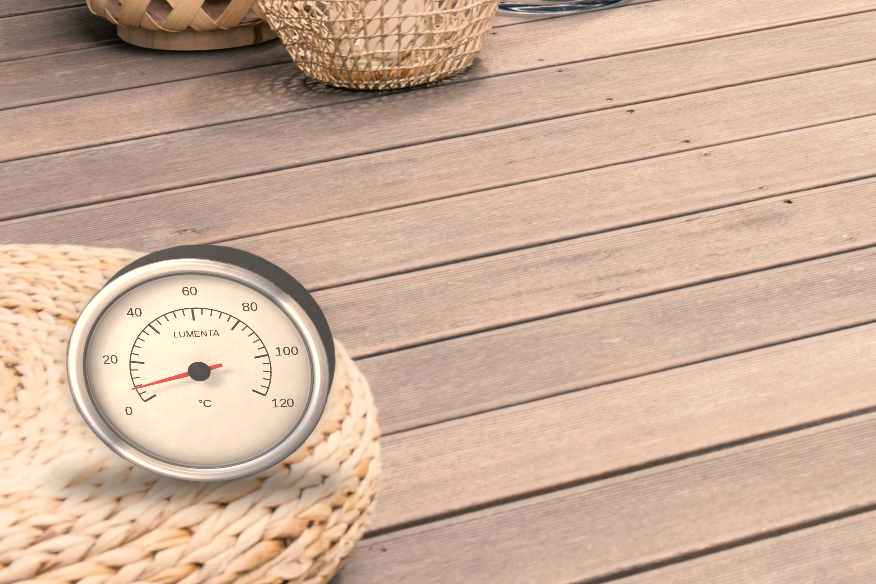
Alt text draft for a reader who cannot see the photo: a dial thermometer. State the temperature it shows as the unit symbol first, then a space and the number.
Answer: °C 8
